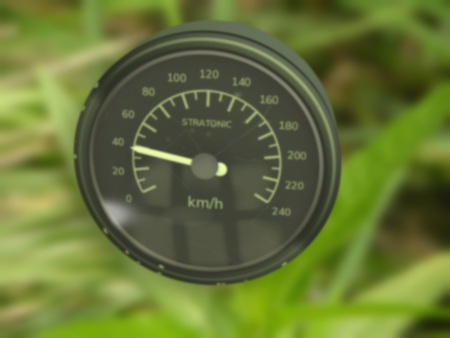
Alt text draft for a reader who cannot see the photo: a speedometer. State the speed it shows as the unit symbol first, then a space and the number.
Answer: km/h 40
